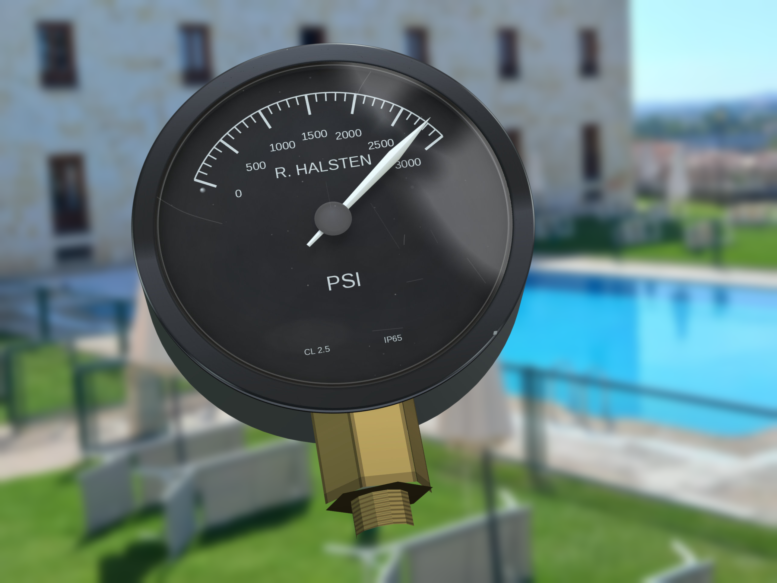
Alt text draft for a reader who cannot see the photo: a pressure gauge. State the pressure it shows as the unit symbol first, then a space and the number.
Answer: psi 2800
